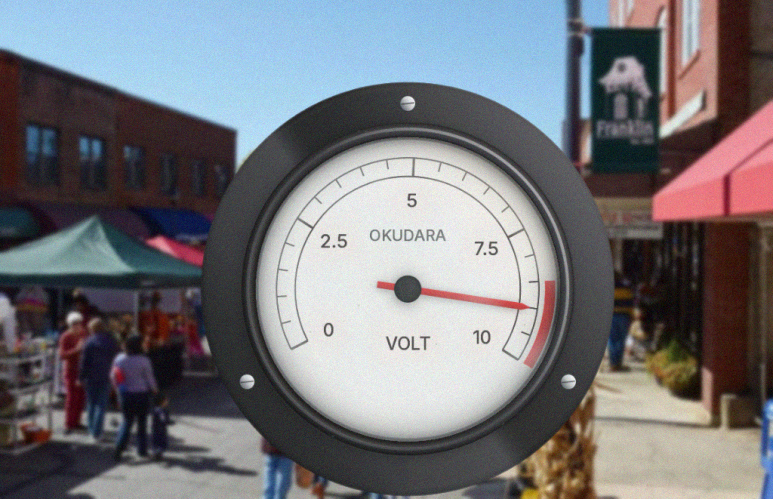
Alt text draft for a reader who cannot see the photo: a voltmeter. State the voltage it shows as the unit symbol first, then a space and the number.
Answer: V 9
